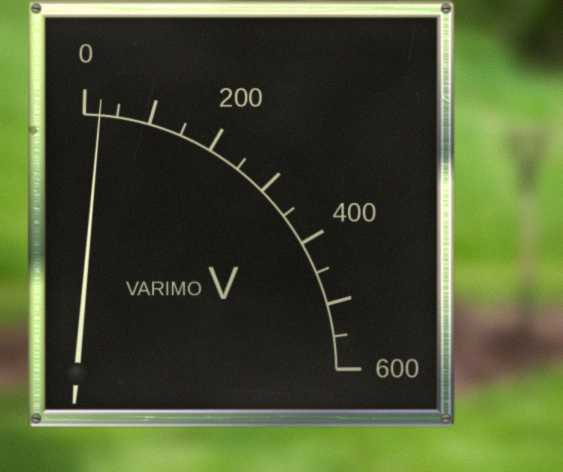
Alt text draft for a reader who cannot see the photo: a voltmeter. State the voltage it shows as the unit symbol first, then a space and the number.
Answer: V 25
